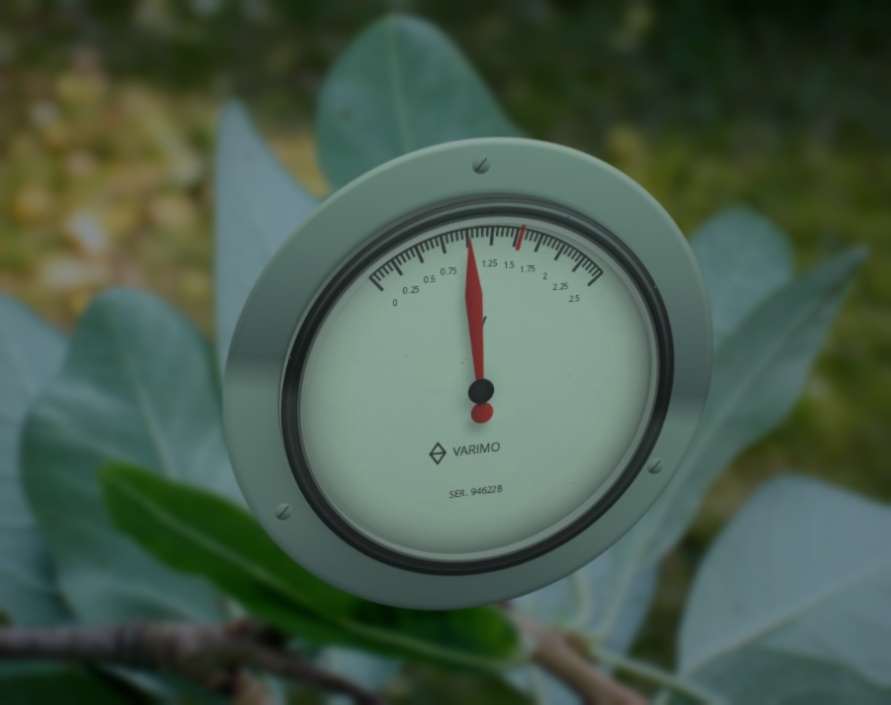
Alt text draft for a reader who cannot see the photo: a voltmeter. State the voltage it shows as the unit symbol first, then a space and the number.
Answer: V 1
